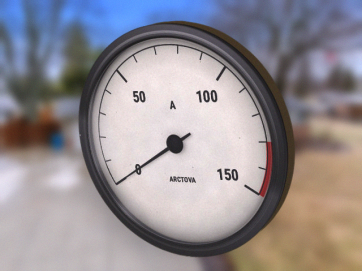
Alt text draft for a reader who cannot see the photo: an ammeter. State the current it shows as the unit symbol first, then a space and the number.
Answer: A 0
